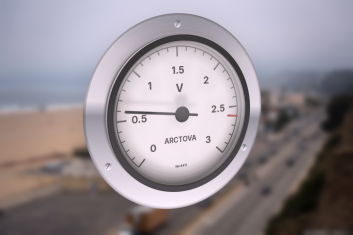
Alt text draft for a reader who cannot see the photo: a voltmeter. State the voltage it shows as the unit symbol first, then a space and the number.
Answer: V 0.6
